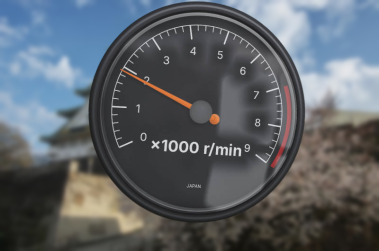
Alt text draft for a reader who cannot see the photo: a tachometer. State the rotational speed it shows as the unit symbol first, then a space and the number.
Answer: rpm 1900
